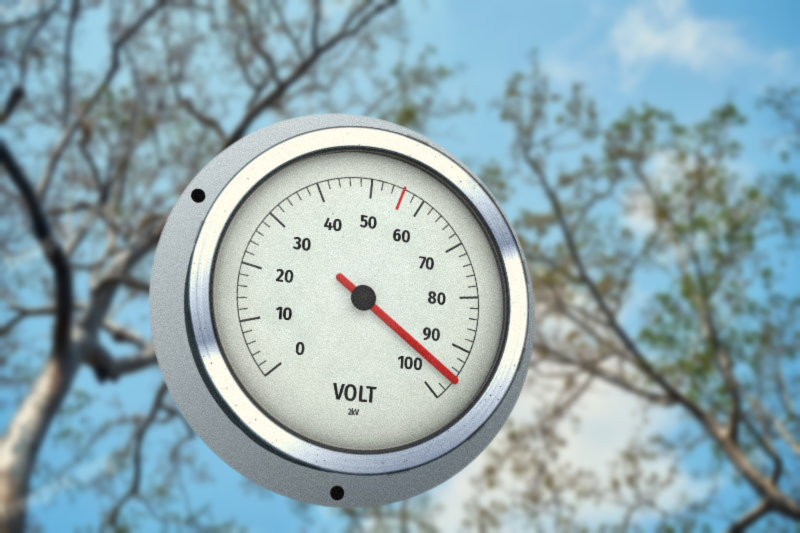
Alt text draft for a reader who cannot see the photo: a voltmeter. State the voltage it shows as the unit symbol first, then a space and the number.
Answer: V 96
